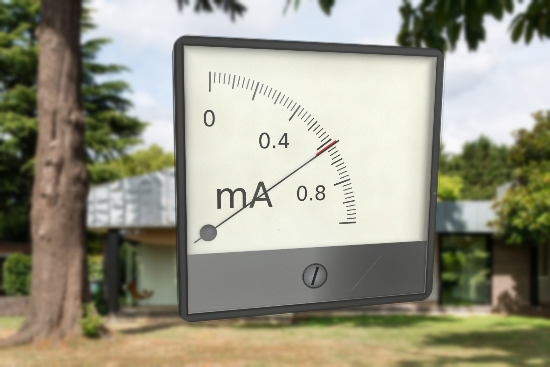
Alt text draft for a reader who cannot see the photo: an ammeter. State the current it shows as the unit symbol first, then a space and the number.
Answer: mA 0.62
